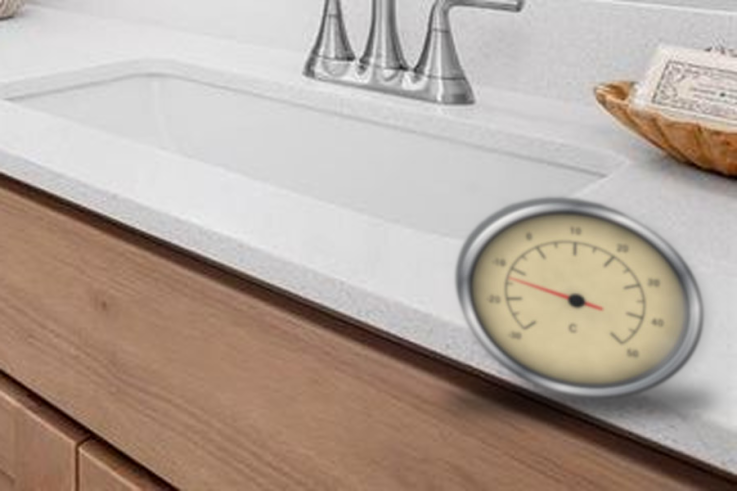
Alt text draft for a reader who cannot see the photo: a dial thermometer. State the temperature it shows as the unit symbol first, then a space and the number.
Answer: °C -12.5
